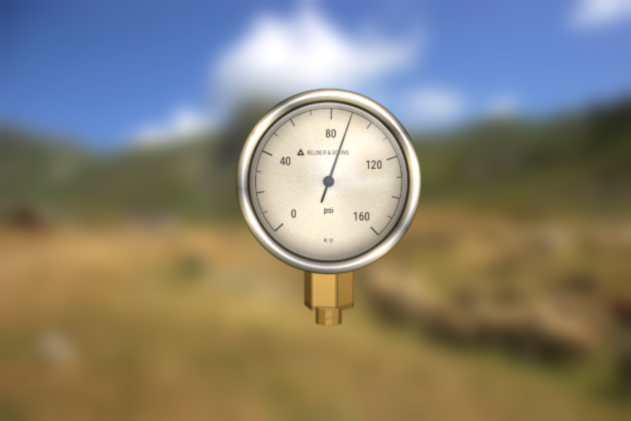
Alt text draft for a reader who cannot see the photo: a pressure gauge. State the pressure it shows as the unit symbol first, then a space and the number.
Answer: psi 90
